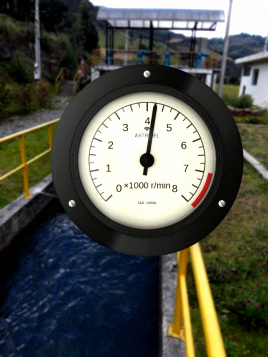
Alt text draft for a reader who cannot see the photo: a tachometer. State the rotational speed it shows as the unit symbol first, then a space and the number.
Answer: rpm 4250
